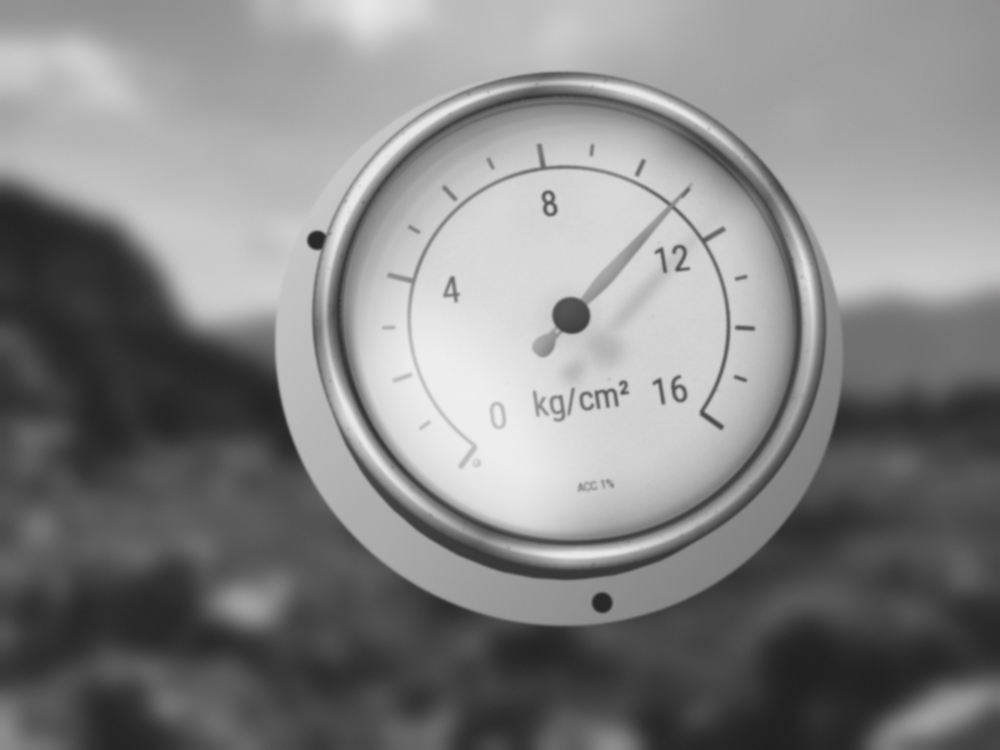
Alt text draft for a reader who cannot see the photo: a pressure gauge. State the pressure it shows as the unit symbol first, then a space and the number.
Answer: kg/cm² 11
